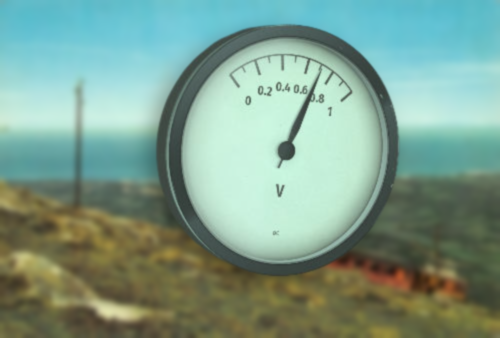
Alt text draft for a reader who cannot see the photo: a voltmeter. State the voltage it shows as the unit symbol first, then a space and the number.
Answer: V 0.7
